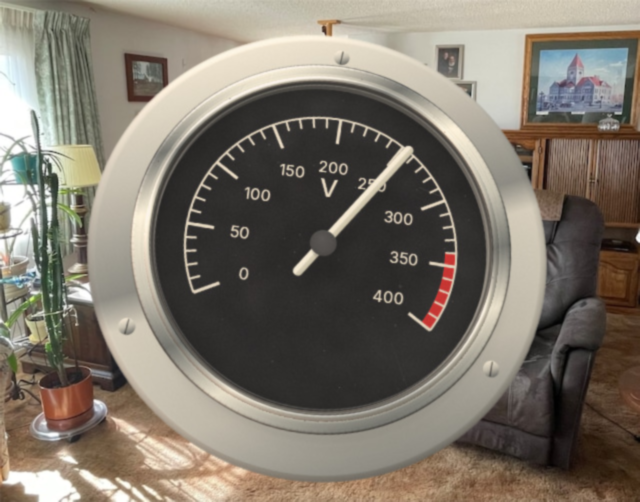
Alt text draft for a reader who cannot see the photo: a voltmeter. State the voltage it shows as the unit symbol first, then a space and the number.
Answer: V 255
